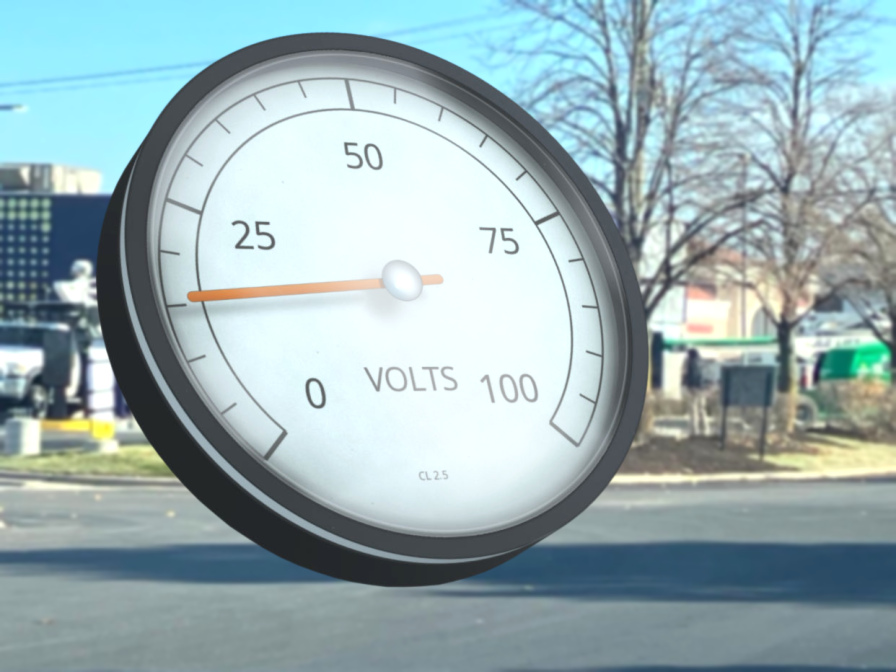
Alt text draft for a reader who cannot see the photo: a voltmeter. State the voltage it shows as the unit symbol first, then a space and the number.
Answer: V 15
